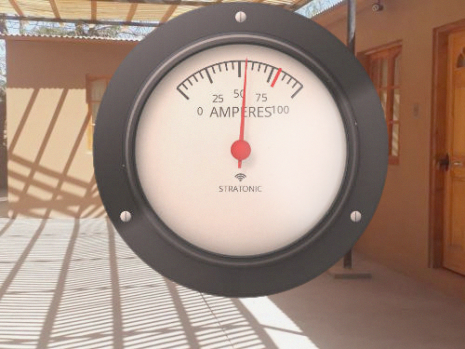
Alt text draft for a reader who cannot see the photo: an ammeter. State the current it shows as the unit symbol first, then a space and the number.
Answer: A 55
